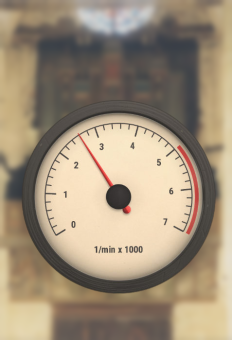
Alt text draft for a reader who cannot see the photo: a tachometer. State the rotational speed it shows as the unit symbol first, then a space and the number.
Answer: rpm 2600
